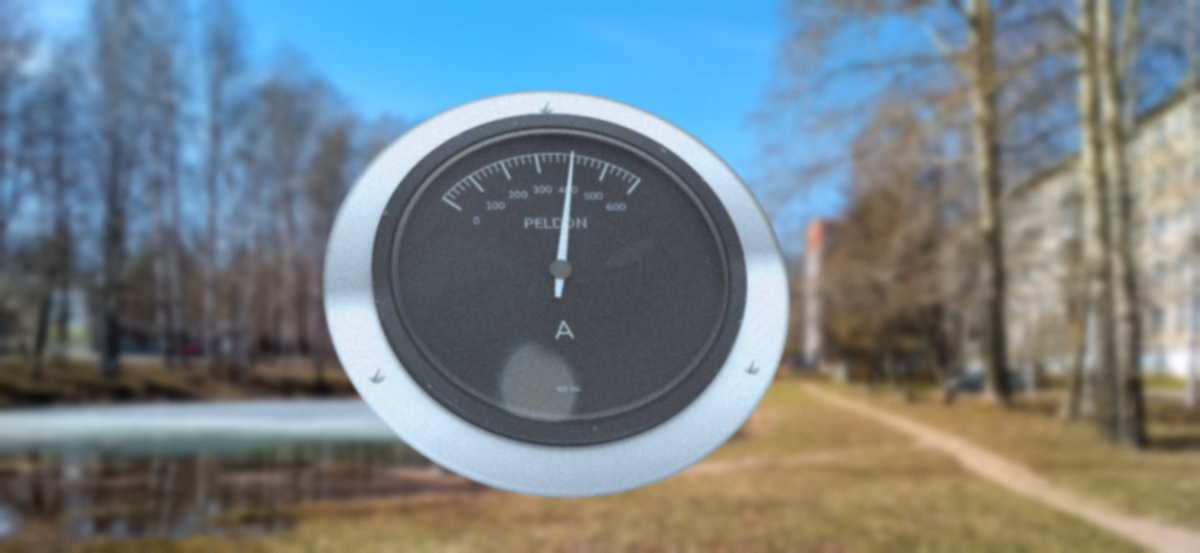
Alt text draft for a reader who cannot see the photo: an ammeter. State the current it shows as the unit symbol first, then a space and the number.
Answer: A 400
